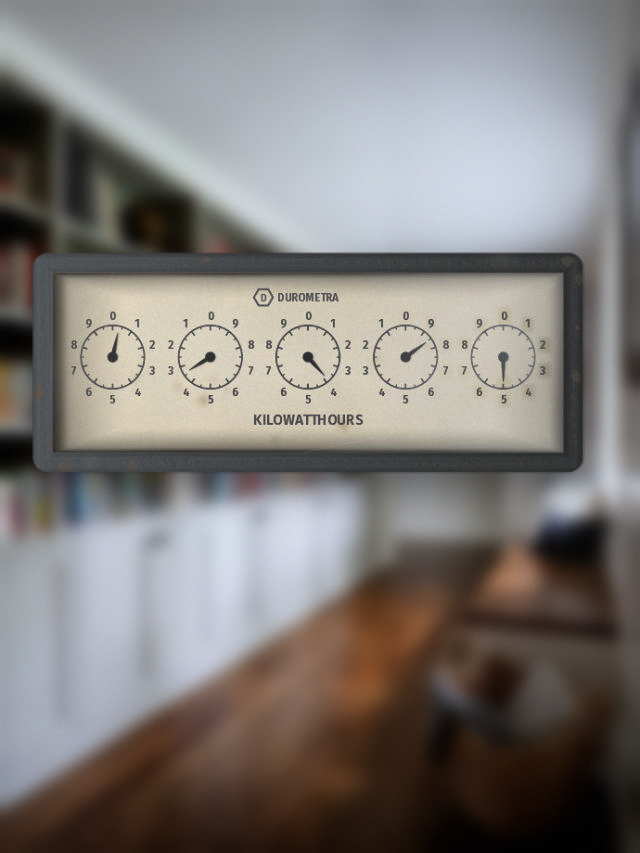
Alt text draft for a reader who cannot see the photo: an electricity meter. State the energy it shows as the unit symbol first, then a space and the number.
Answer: kWh 3385
